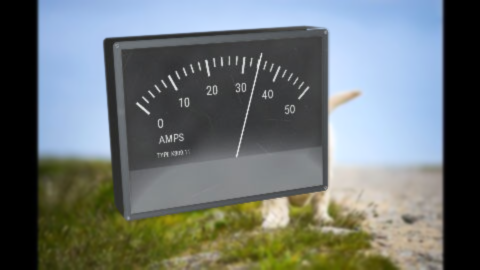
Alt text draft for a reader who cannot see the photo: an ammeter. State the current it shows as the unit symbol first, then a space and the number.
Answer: A 34
